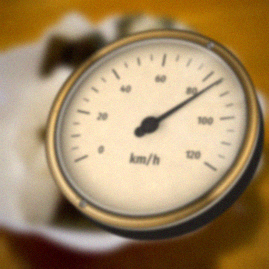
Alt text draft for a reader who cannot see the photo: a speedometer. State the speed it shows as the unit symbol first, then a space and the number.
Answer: km/h 85
